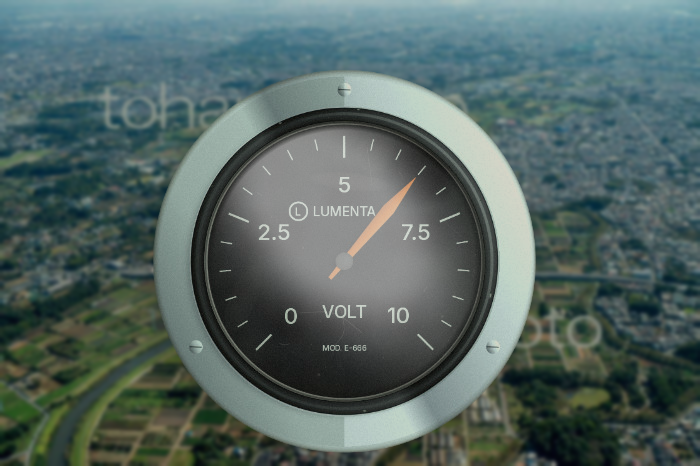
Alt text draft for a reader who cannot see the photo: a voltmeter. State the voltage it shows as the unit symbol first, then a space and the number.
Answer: V 6.5
